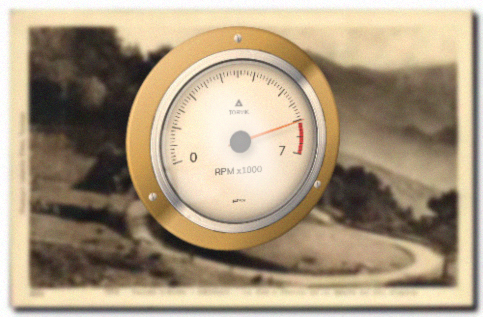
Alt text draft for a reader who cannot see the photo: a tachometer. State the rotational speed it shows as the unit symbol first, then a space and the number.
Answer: rpm 6000
